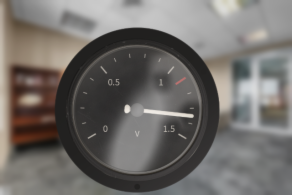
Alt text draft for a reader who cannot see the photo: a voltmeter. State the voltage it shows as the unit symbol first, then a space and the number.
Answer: V 1.35
